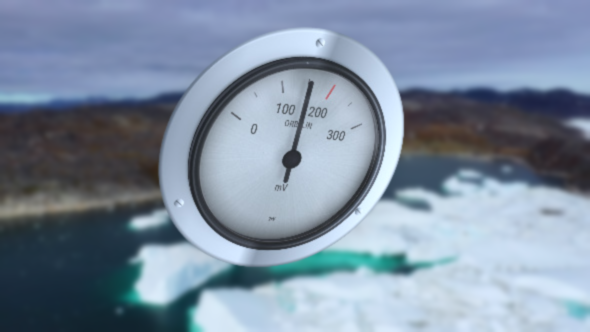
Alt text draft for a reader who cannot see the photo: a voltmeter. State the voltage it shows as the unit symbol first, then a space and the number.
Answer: mV 150
